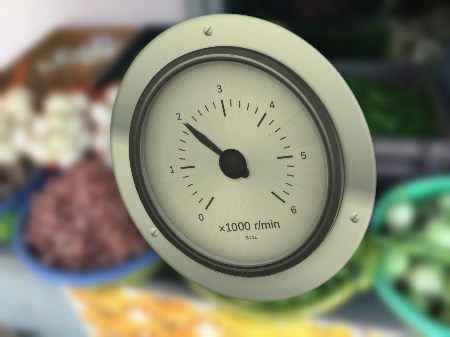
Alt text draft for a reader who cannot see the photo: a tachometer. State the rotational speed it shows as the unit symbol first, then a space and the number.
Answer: rpm 2000
